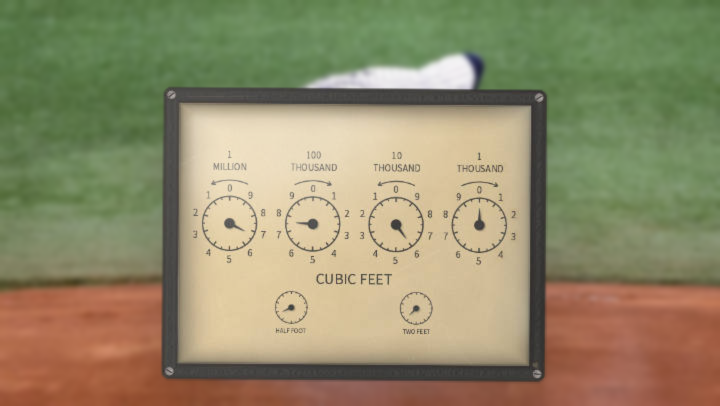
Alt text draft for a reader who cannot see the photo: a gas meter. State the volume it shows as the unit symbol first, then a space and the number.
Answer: ft³ 676000
